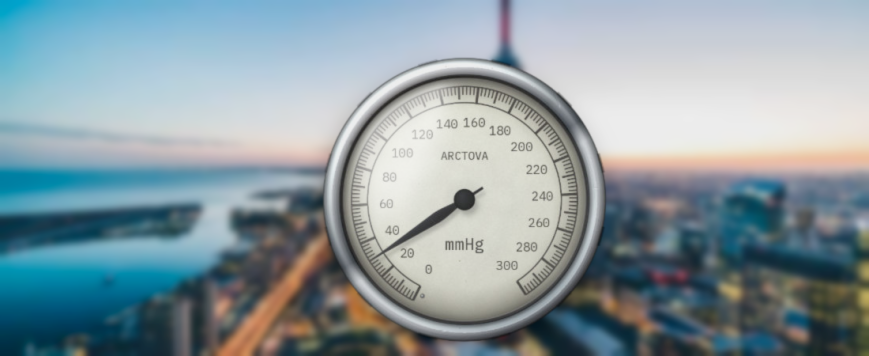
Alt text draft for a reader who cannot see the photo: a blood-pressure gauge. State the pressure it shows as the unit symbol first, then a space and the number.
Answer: mmHg 30
